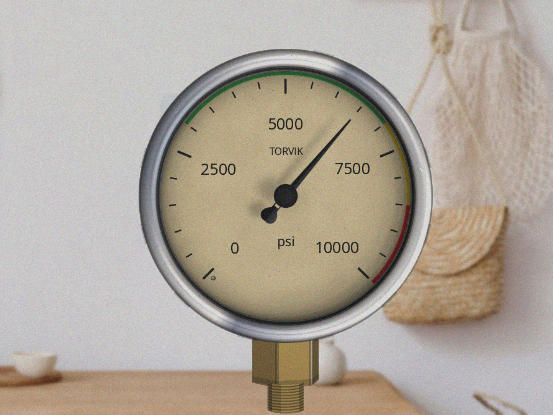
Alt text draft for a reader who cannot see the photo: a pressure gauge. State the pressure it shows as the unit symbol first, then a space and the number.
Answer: psi 6500
